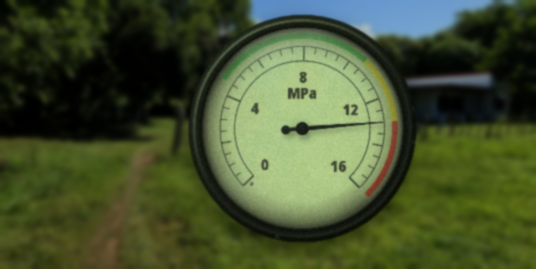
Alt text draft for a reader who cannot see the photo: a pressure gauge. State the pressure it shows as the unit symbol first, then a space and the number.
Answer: MPa 13
